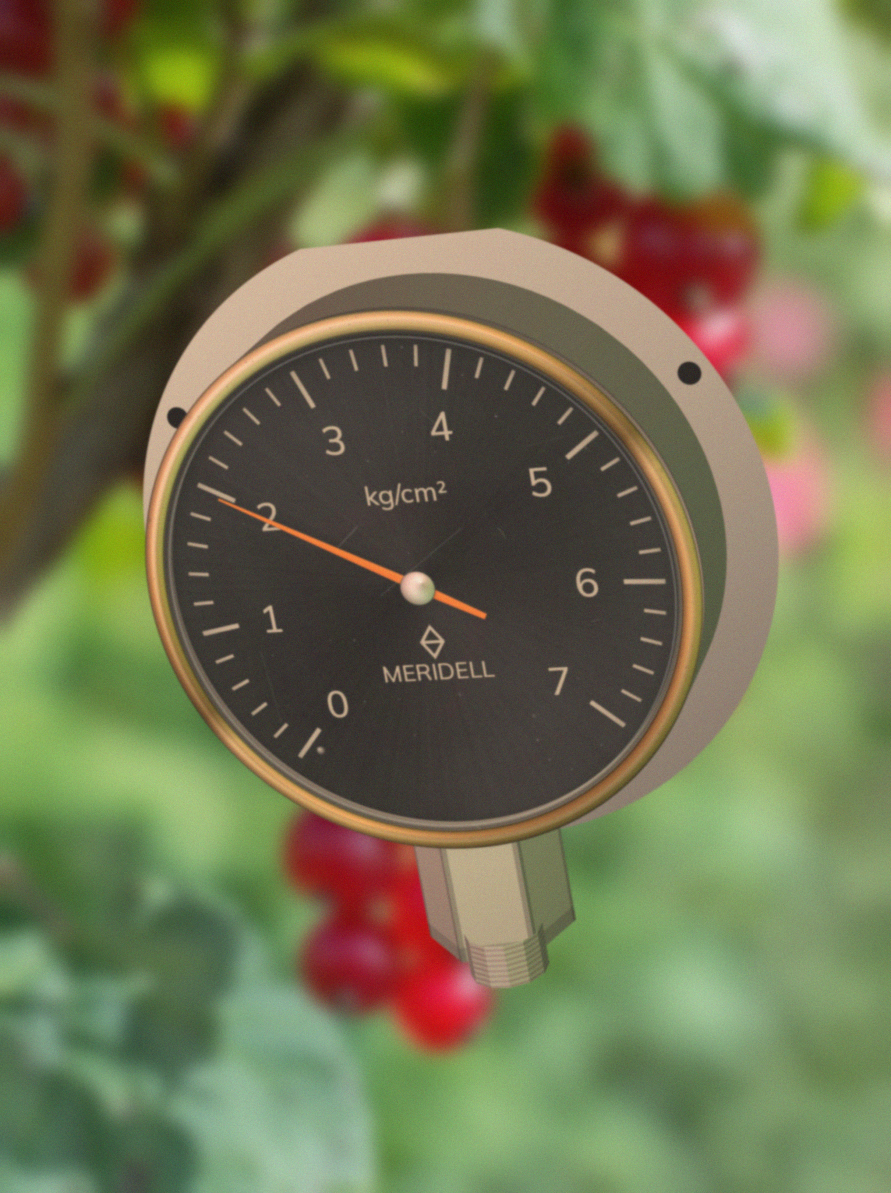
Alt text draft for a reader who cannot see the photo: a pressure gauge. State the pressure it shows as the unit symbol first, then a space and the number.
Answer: kg/cm² 2
